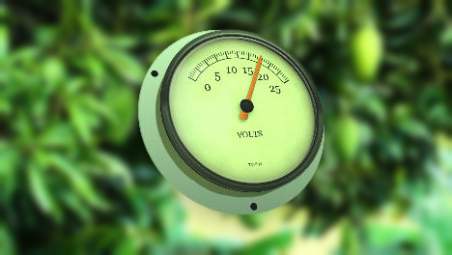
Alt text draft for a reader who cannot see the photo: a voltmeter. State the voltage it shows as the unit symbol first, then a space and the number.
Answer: V 17.5
